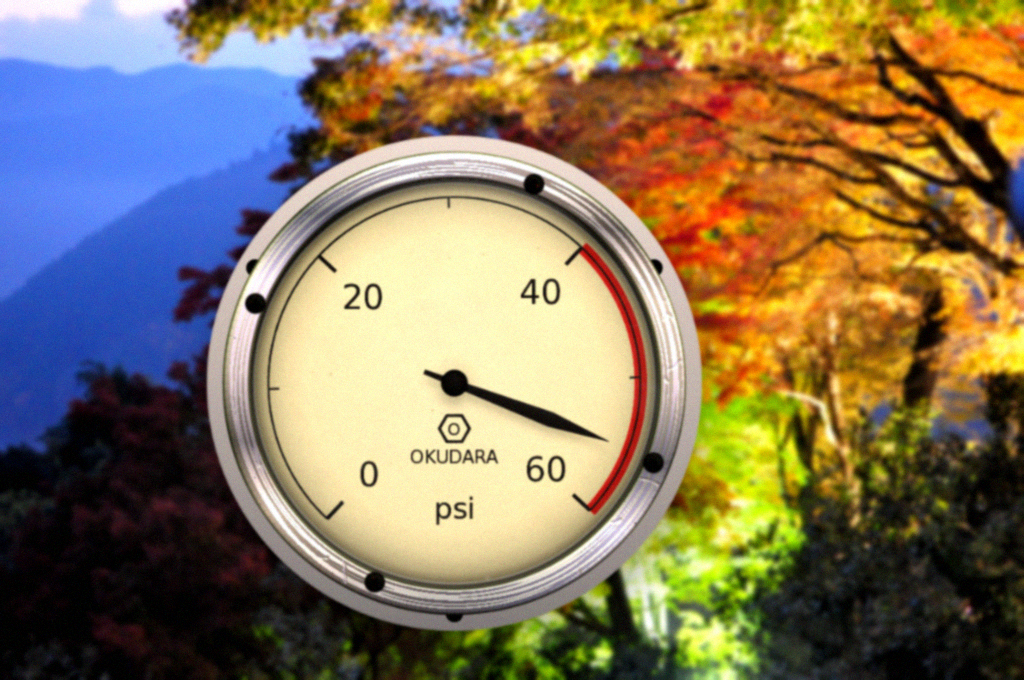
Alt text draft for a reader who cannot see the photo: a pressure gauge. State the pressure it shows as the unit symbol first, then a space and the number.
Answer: psi 55
